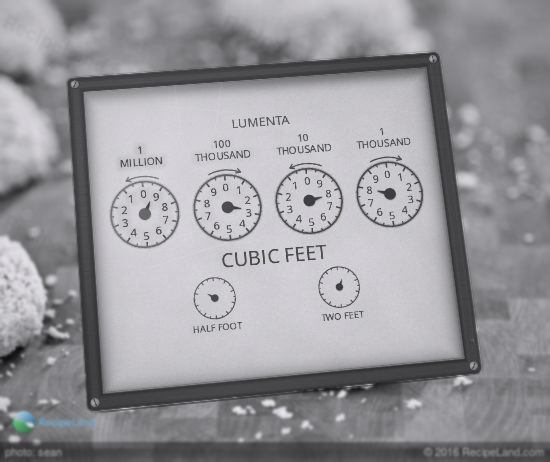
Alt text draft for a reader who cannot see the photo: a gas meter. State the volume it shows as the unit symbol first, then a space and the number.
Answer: ft³ 927800
